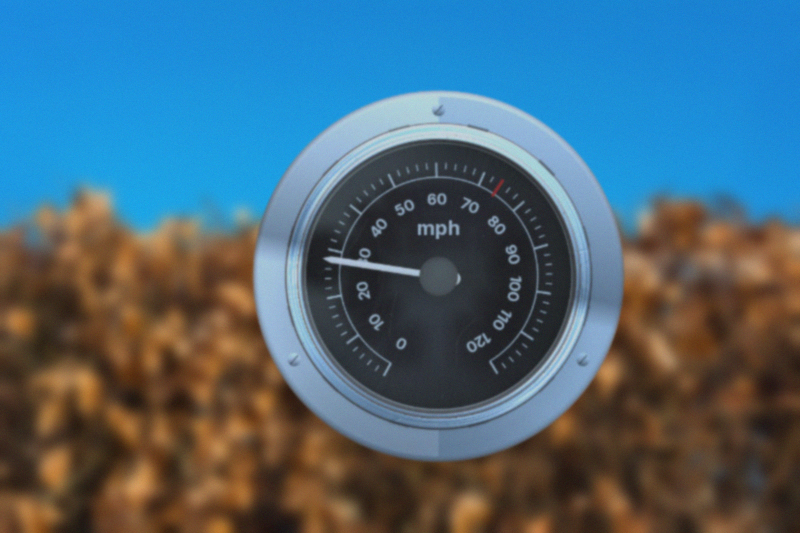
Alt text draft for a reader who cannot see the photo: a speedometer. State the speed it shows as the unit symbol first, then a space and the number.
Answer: mph 28
